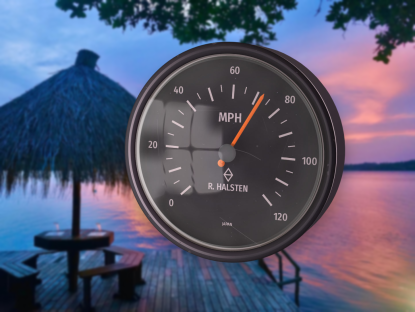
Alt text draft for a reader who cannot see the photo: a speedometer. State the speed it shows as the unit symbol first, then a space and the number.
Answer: mph 72.5
